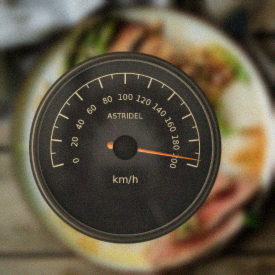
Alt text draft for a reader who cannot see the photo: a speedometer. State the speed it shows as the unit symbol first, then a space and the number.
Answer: km/h 195
